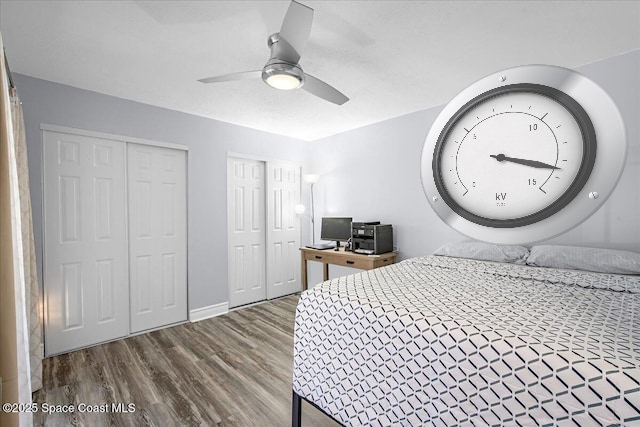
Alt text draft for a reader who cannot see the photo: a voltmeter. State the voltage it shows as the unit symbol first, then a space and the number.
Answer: kV 13.5
